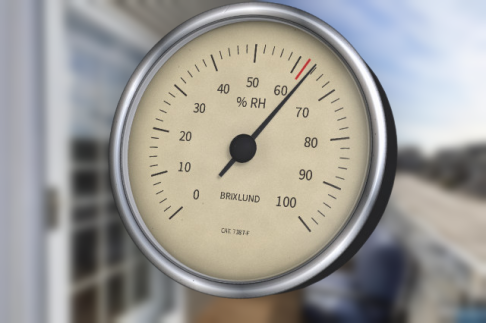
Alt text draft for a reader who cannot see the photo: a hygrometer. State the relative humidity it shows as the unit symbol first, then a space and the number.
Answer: % 64
